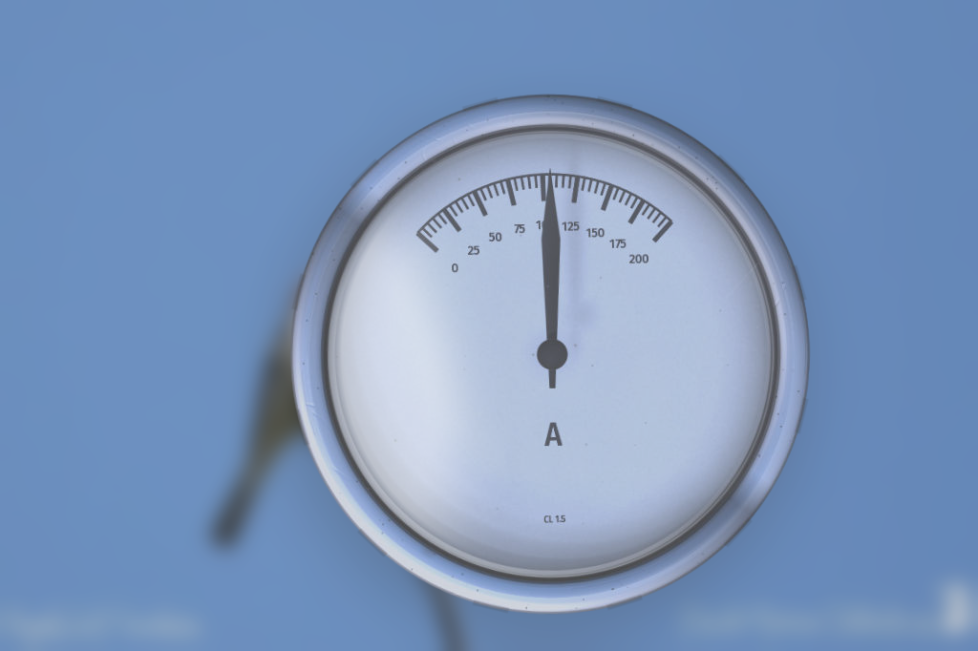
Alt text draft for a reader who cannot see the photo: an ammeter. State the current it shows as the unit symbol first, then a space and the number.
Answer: A 105
